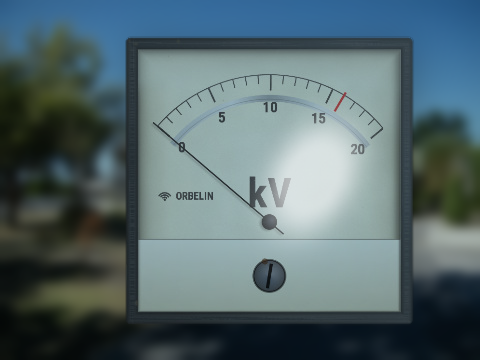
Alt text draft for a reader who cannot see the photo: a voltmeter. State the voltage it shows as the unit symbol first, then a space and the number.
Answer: kV 0
